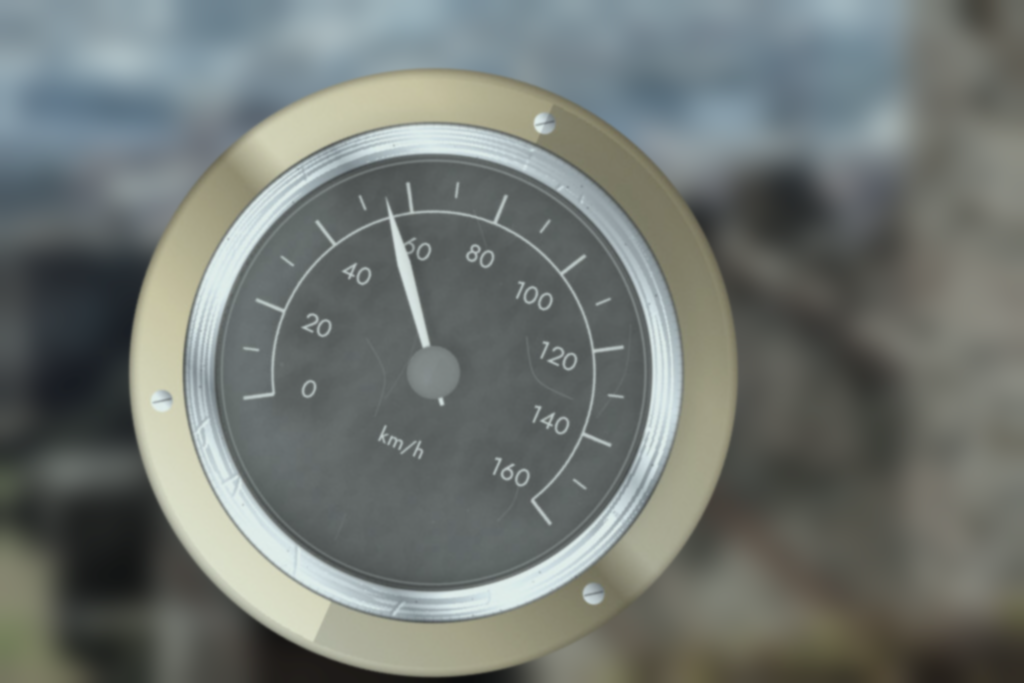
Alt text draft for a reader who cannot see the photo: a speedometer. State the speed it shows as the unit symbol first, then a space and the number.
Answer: km/h 55
